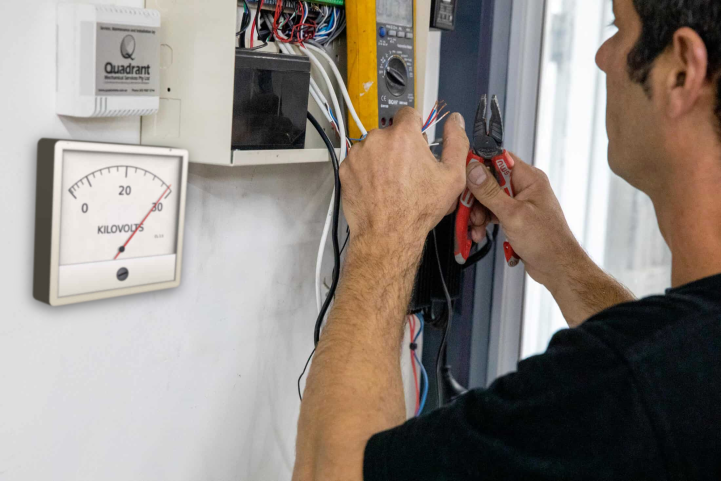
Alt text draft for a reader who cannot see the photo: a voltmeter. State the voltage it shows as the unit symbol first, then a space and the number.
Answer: kV 29
